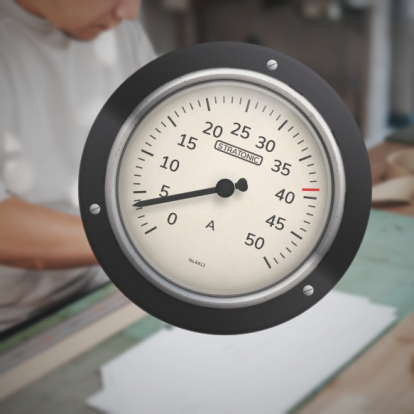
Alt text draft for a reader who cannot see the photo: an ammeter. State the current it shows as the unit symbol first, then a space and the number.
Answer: A 3.5
